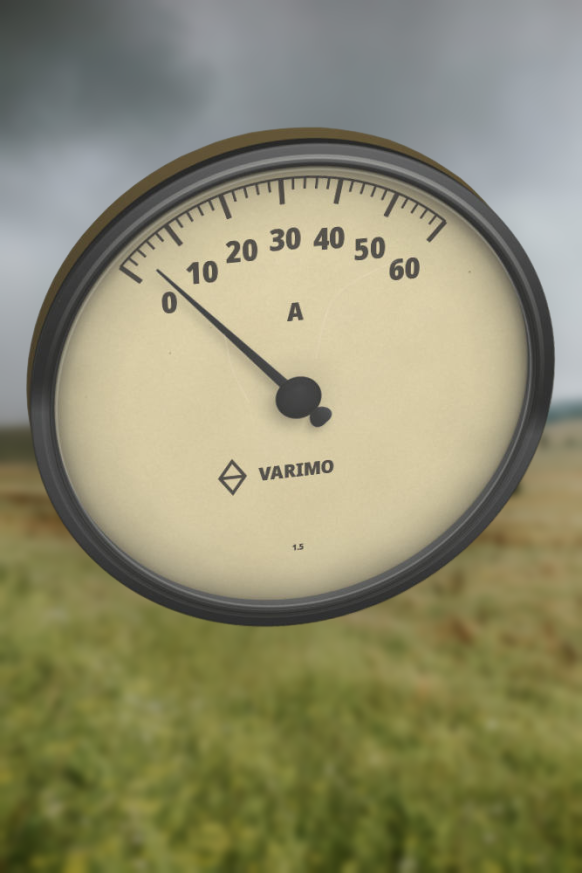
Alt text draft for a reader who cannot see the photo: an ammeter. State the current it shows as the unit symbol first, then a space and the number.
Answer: A 4
